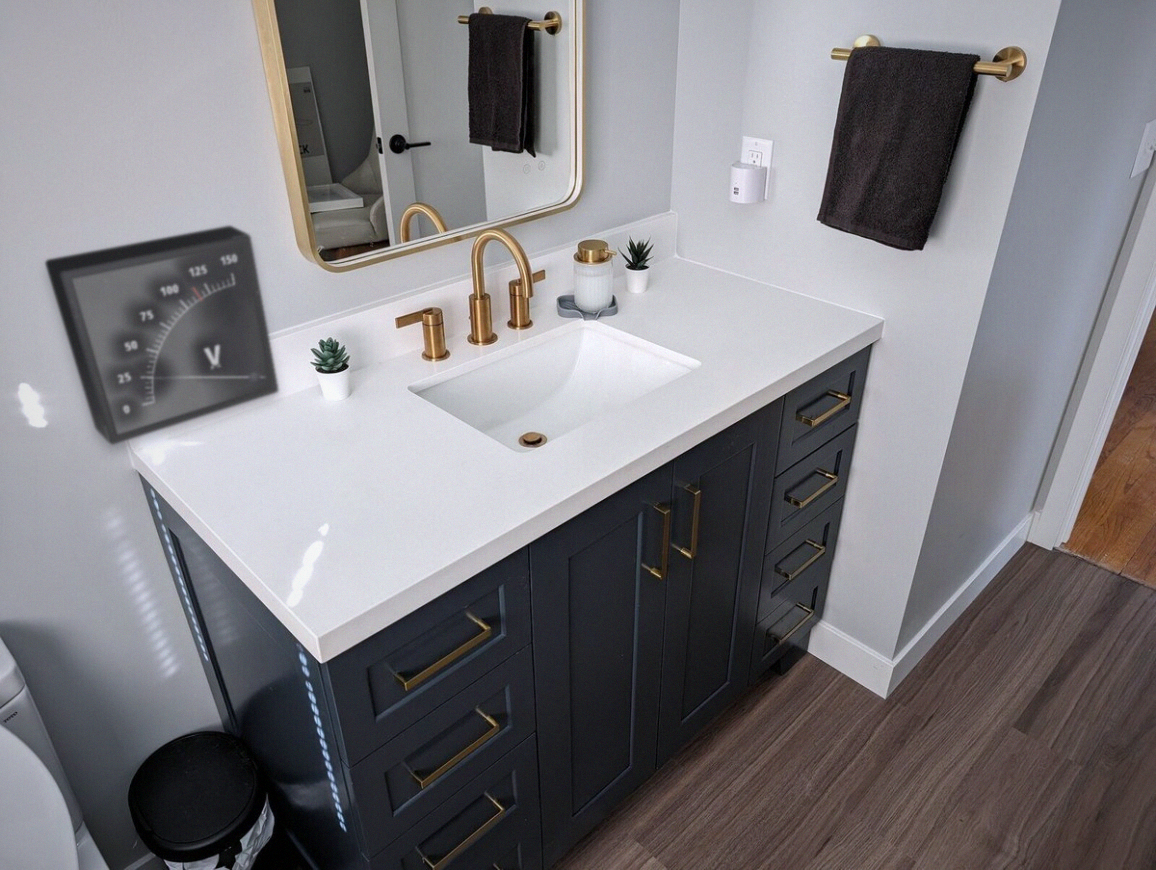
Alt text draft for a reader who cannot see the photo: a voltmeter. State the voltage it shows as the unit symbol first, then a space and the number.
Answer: V 25
